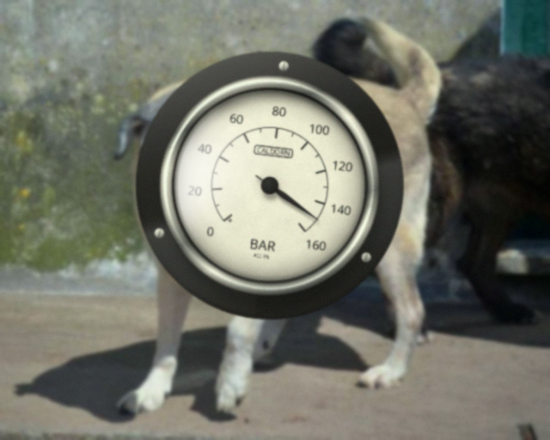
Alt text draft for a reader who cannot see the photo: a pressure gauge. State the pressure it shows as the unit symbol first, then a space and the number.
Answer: bar 150
